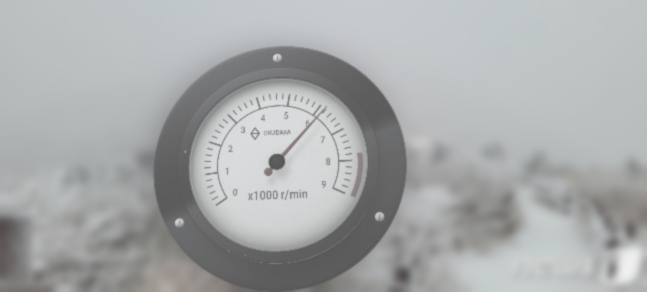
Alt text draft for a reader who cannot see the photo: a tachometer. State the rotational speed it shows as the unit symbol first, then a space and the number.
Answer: rpm 6200
